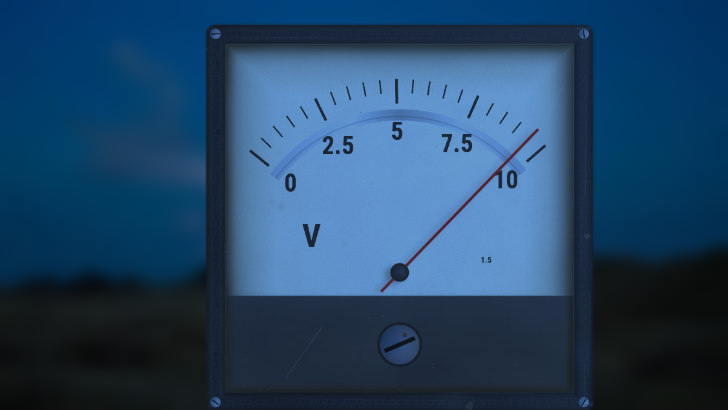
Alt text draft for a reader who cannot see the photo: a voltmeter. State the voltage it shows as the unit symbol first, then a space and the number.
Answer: V 9.5
